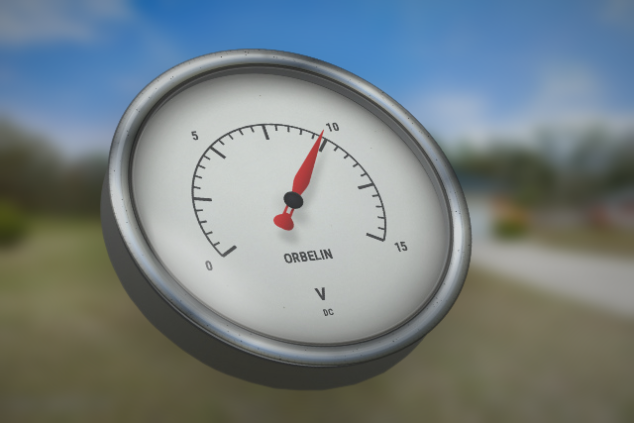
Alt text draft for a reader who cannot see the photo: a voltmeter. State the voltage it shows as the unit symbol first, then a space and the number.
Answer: V 9.75
